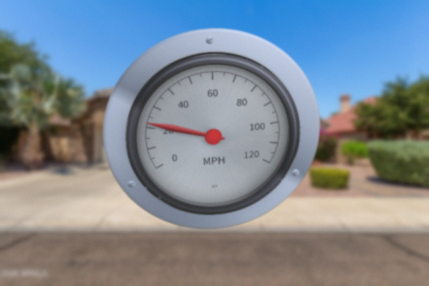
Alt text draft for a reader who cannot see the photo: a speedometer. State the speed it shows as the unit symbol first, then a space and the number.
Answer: mph 22.5
